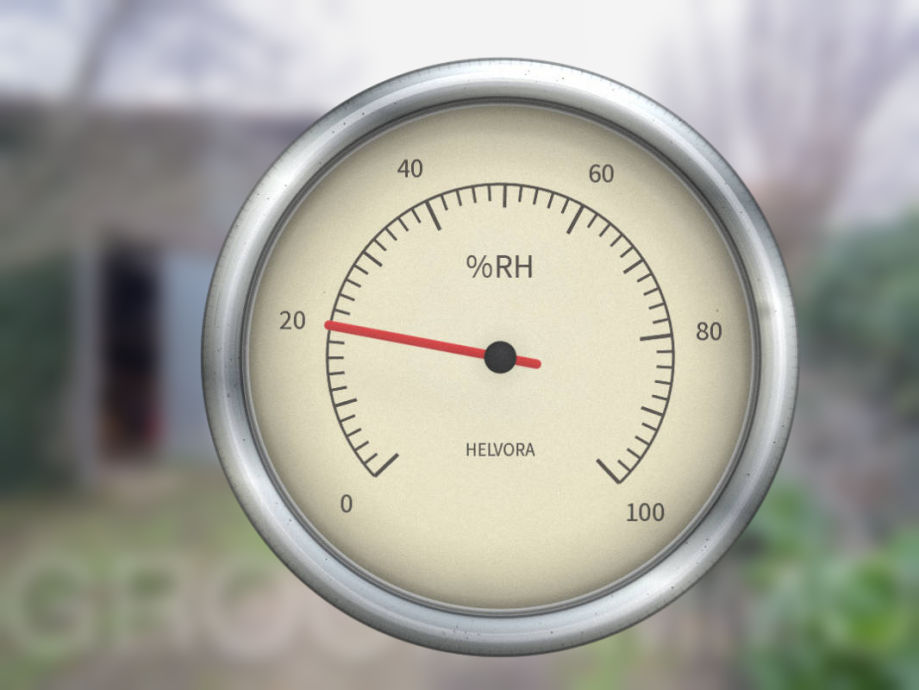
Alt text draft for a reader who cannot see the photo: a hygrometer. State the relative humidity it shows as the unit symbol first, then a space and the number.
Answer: % 20
